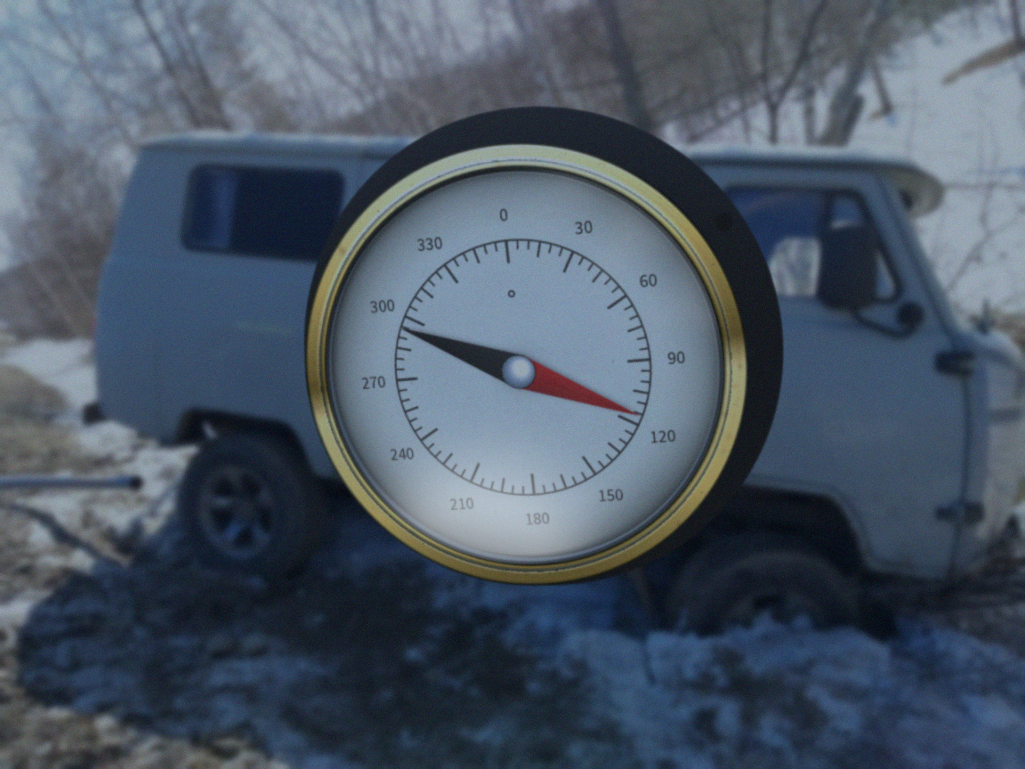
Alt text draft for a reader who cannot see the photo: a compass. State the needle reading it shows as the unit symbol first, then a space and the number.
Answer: ° 115
